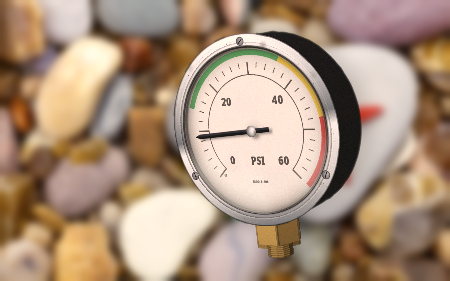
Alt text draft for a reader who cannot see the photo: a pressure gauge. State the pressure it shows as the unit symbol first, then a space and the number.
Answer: psi 9
